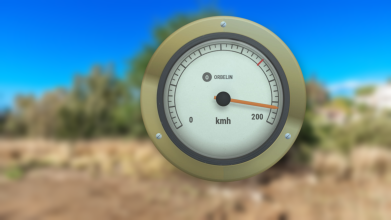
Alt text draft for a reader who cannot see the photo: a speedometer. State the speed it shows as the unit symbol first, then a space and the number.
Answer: km/h 185
